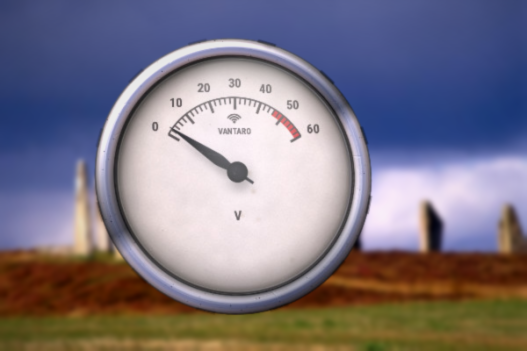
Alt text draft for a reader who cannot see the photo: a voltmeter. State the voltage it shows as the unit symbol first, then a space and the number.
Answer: V 2
